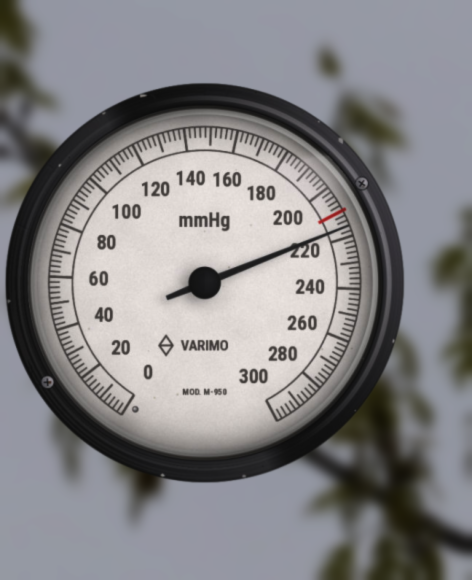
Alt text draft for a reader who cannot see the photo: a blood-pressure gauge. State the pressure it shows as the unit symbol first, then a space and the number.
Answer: mmHg 216
